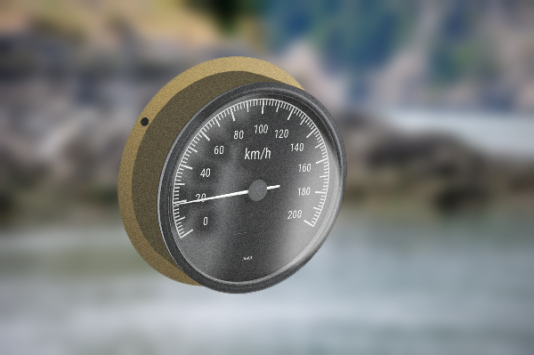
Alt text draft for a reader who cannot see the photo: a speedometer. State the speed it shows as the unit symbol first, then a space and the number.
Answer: km/h 20
